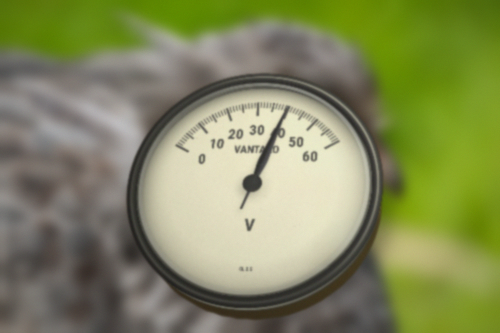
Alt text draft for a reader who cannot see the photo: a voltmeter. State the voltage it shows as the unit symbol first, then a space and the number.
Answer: V 40
